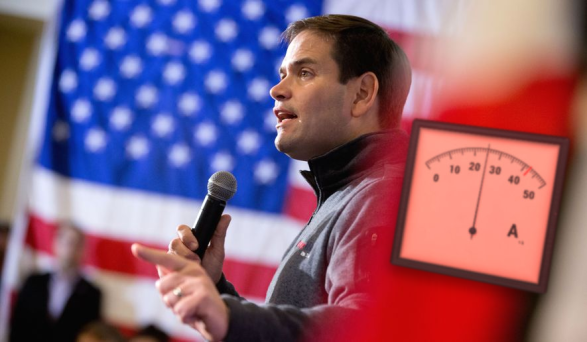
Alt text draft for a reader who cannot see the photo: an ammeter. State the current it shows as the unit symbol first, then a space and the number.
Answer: A 25
